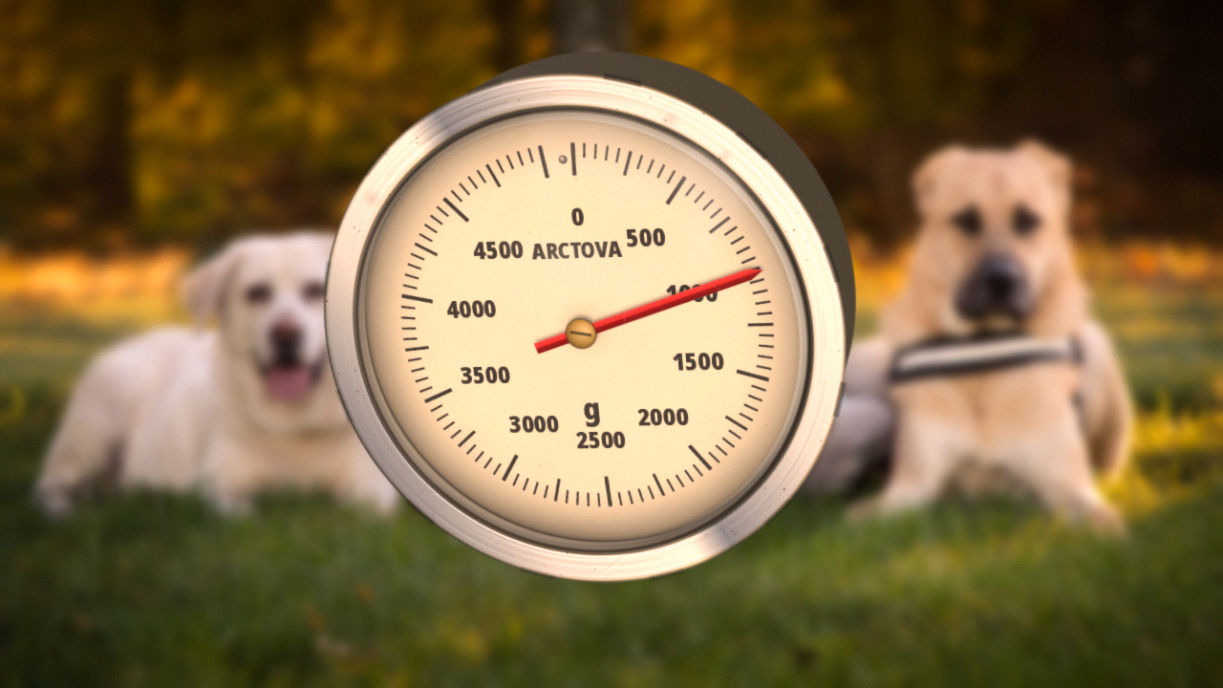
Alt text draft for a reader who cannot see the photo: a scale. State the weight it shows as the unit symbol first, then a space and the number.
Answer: g 1000
